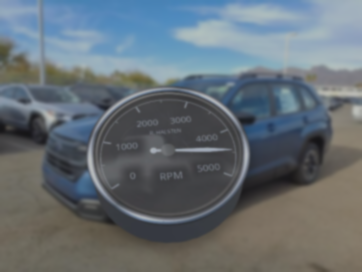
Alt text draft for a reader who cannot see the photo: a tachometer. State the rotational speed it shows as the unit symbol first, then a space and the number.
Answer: rpm 4500
